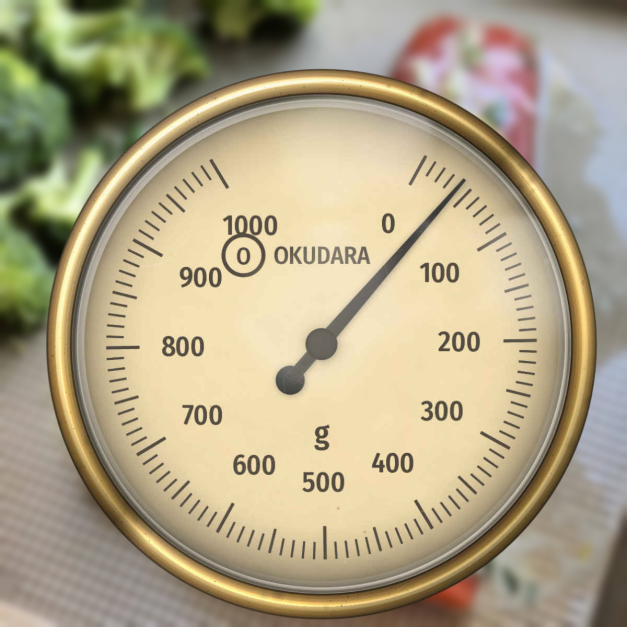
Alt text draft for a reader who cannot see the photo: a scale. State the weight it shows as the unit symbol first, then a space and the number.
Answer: g 40
